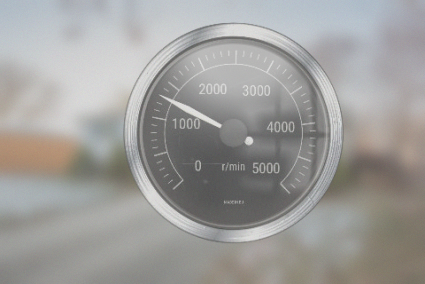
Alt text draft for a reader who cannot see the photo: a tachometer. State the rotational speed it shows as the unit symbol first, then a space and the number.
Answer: rpm 1300
